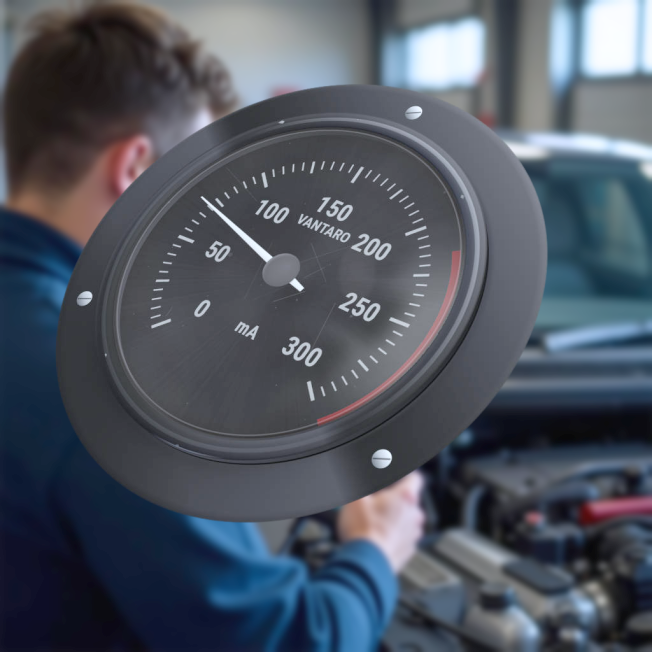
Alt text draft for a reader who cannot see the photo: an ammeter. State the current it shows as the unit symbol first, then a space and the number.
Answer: mA 70
